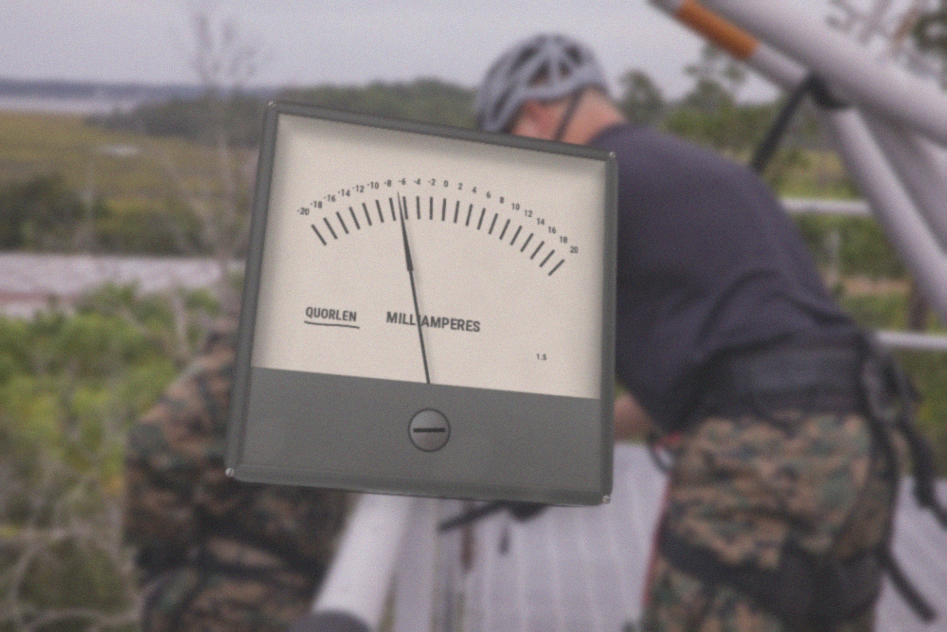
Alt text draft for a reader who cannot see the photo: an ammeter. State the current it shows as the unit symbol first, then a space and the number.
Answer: mA -7
